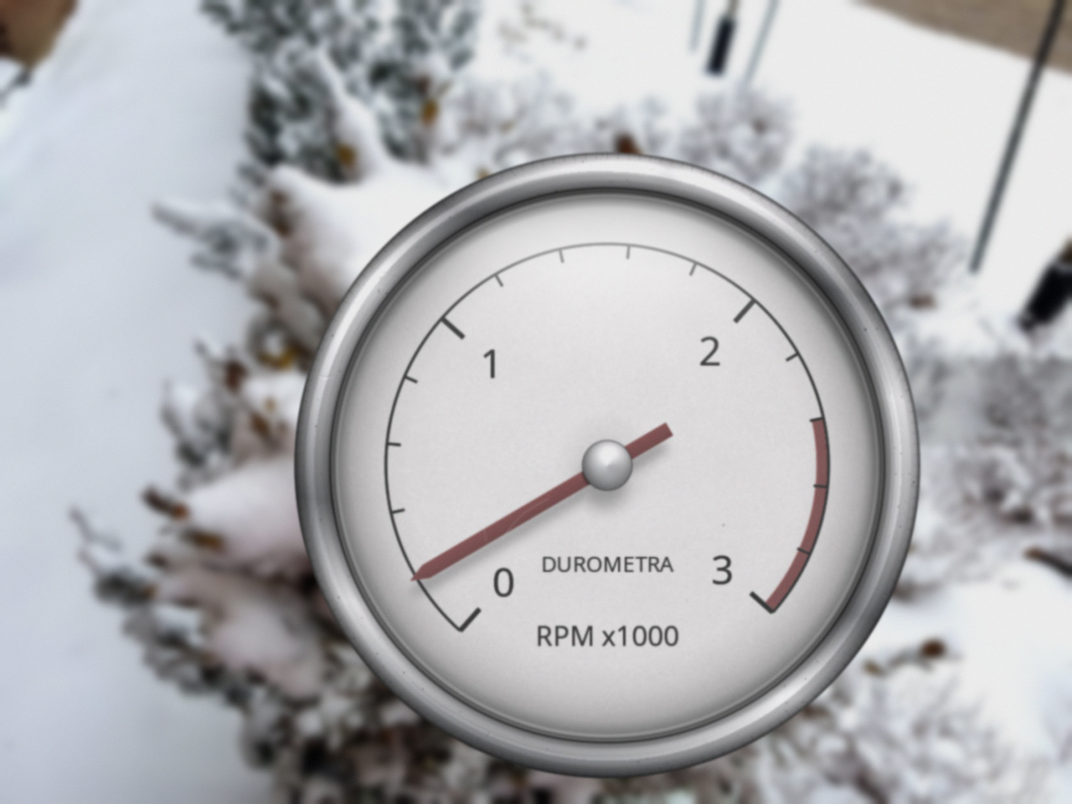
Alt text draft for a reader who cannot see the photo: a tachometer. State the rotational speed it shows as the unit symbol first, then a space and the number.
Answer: rpm 200
